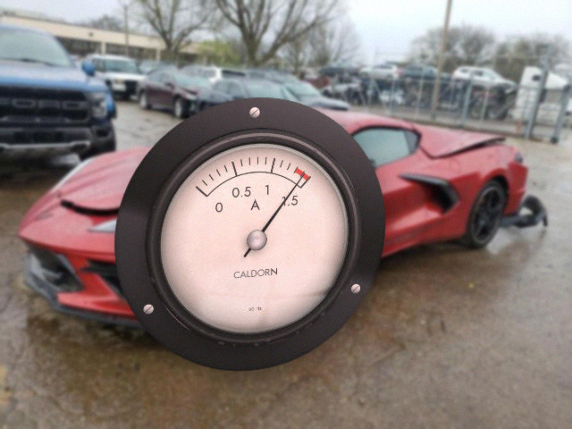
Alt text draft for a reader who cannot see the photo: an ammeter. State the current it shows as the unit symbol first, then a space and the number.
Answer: A 1.4
